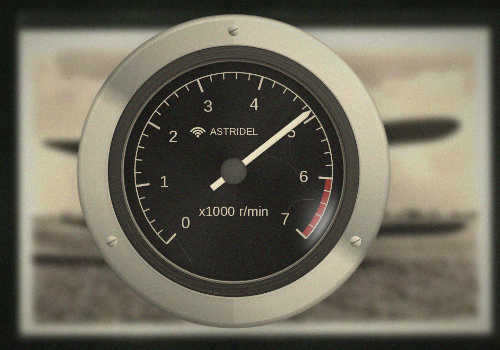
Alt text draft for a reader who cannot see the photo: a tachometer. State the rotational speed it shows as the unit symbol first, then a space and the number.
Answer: rpm 4900
